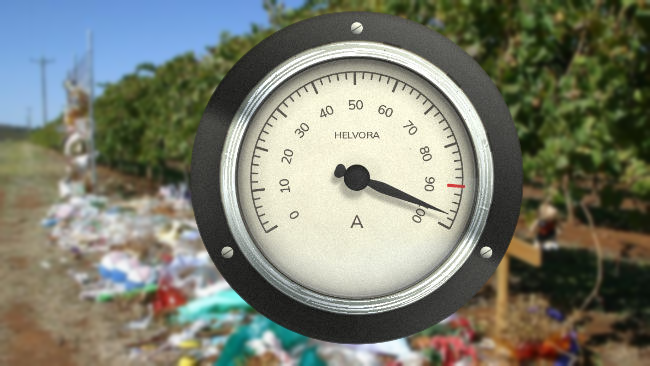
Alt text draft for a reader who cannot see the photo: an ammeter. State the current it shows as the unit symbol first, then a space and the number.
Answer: A 97
